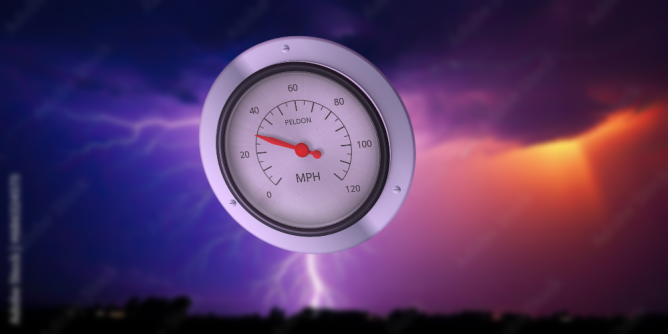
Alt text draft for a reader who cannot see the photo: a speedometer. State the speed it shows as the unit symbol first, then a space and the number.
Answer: mph 30
